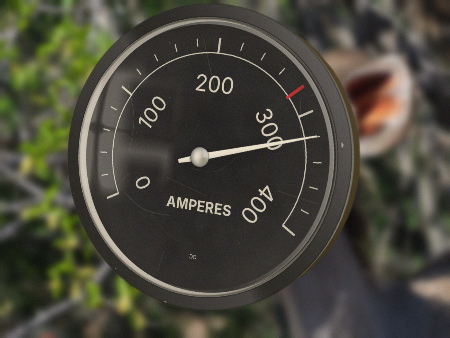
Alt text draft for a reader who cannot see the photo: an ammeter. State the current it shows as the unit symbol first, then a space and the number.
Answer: A 320
